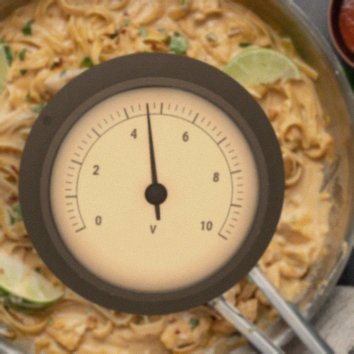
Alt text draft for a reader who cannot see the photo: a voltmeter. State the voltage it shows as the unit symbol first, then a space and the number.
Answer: V 4.6
